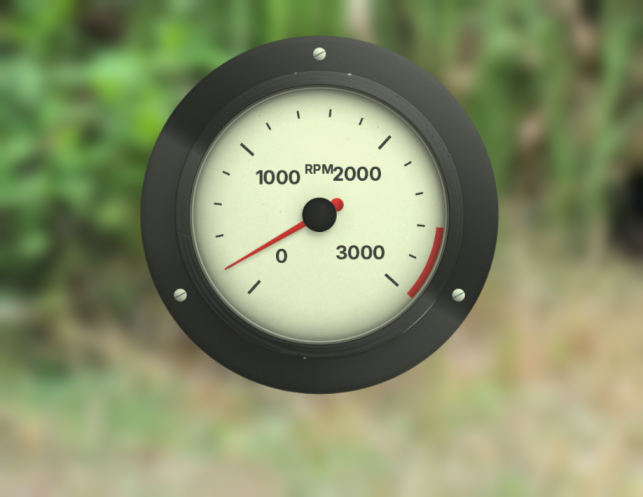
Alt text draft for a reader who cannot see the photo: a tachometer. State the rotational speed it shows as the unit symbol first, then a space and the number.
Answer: rpm 200
